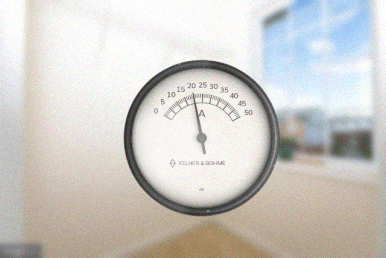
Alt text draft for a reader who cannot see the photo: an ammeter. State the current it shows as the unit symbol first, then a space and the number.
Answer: A 20
